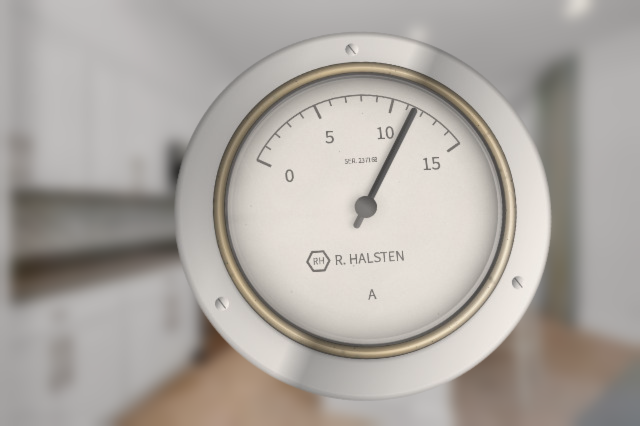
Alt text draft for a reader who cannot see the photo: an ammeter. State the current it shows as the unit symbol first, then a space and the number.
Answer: A 11.5
